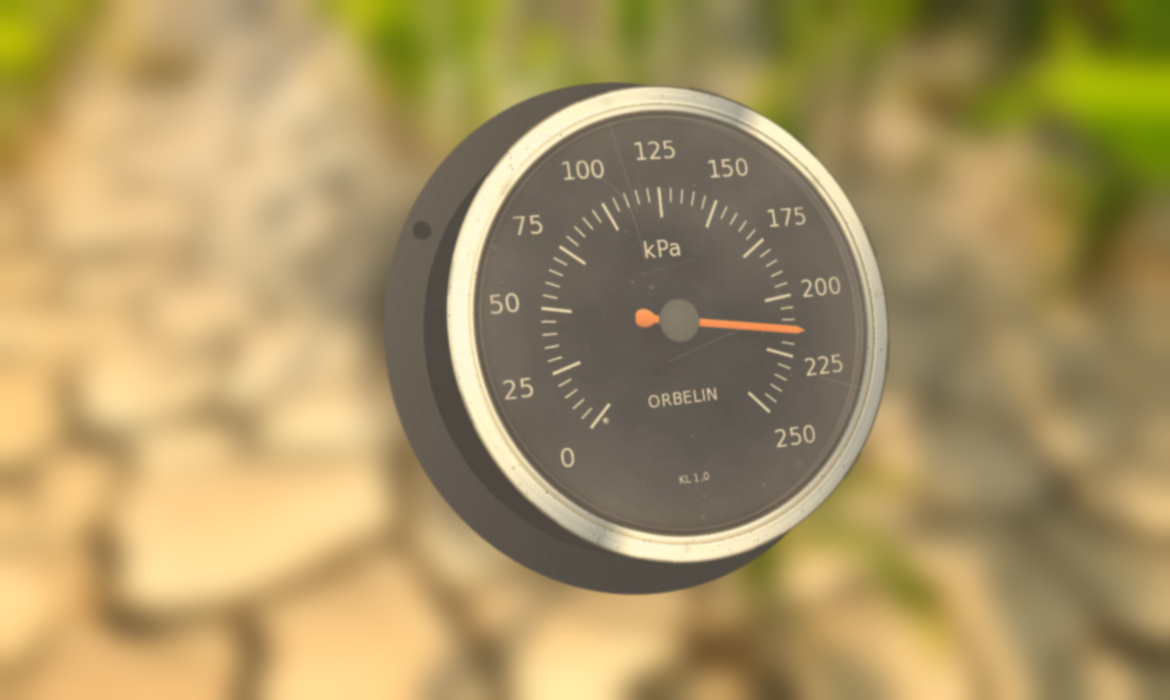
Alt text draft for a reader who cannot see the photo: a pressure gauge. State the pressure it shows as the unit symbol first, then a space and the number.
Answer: kPa 215
